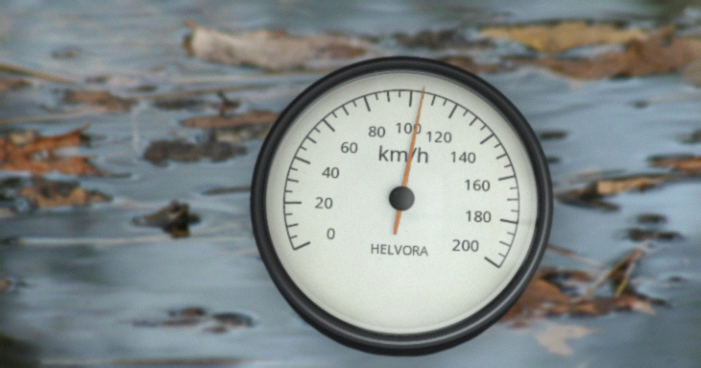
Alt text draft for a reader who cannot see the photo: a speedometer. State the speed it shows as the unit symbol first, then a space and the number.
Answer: km/h 105
